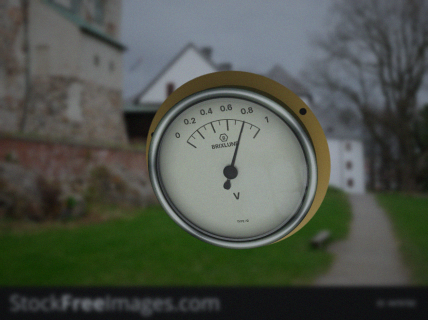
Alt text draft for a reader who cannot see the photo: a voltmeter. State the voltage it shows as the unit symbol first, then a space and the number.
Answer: V 0.8
